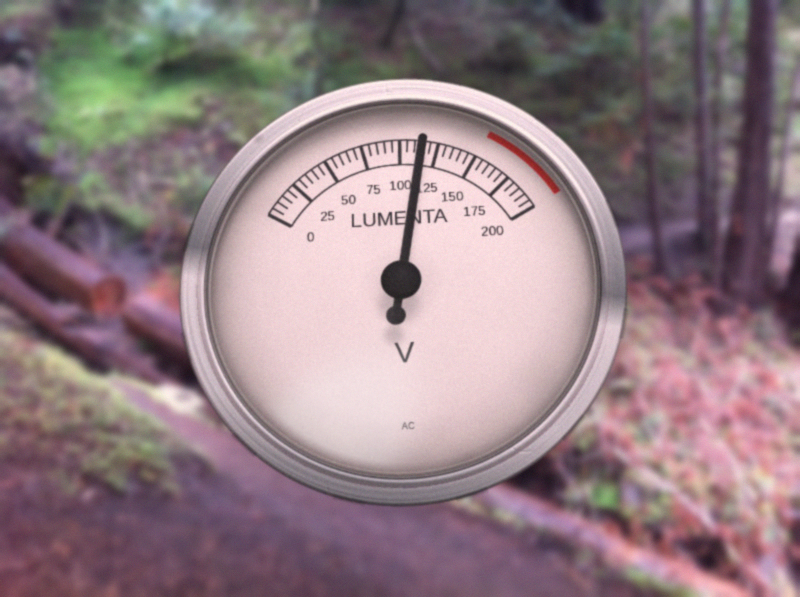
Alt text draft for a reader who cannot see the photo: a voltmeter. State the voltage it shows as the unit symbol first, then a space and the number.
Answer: V 115
